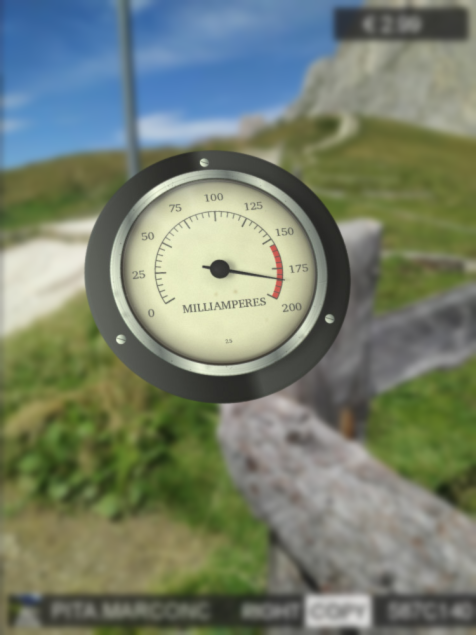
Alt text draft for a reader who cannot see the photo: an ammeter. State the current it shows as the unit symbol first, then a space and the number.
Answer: mA 185
